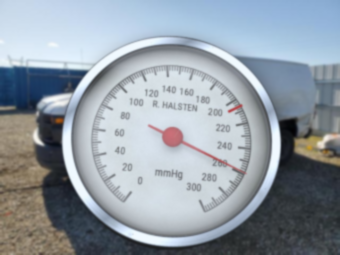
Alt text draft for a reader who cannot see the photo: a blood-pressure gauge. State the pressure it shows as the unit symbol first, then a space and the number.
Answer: mmHg 260
